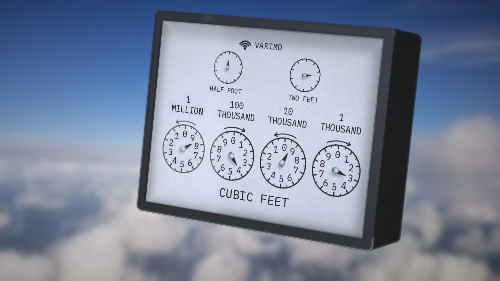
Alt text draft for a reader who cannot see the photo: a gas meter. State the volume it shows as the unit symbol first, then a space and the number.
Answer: ft³ 839300
